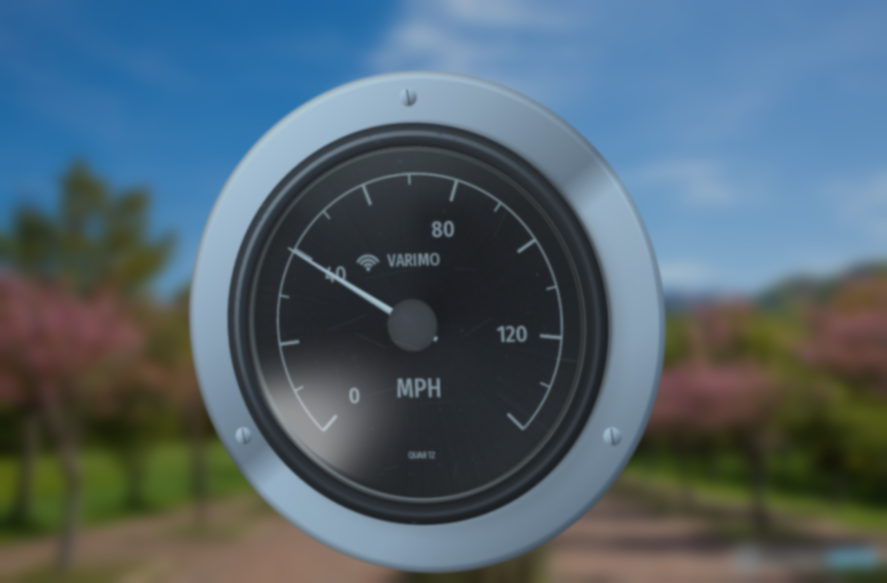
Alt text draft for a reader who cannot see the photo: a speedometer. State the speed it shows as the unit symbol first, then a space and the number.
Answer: mph 40
